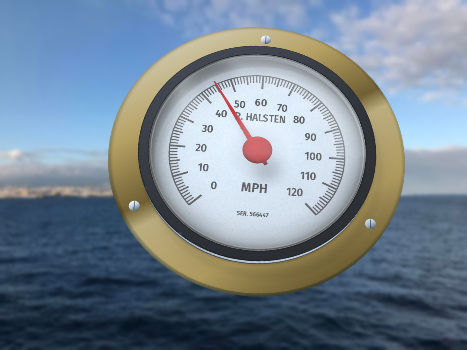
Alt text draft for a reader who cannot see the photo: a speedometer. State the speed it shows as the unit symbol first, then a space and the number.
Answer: mph 45
